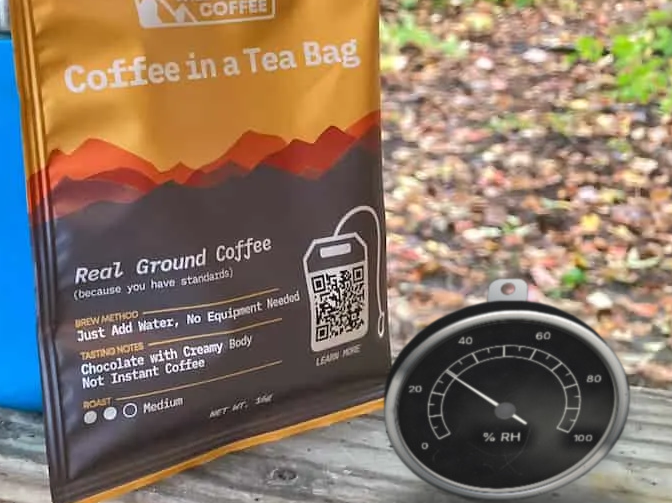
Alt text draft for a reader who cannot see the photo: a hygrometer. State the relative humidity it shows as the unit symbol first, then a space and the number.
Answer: % 30
